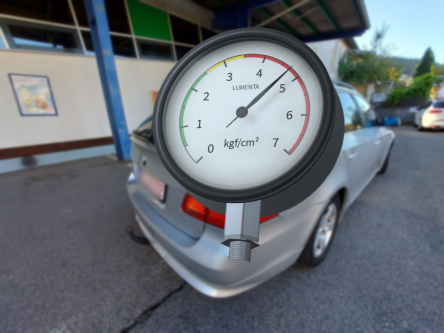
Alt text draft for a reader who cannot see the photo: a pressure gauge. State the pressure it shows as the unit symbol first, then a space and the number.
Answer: kg/cm² 4.75
